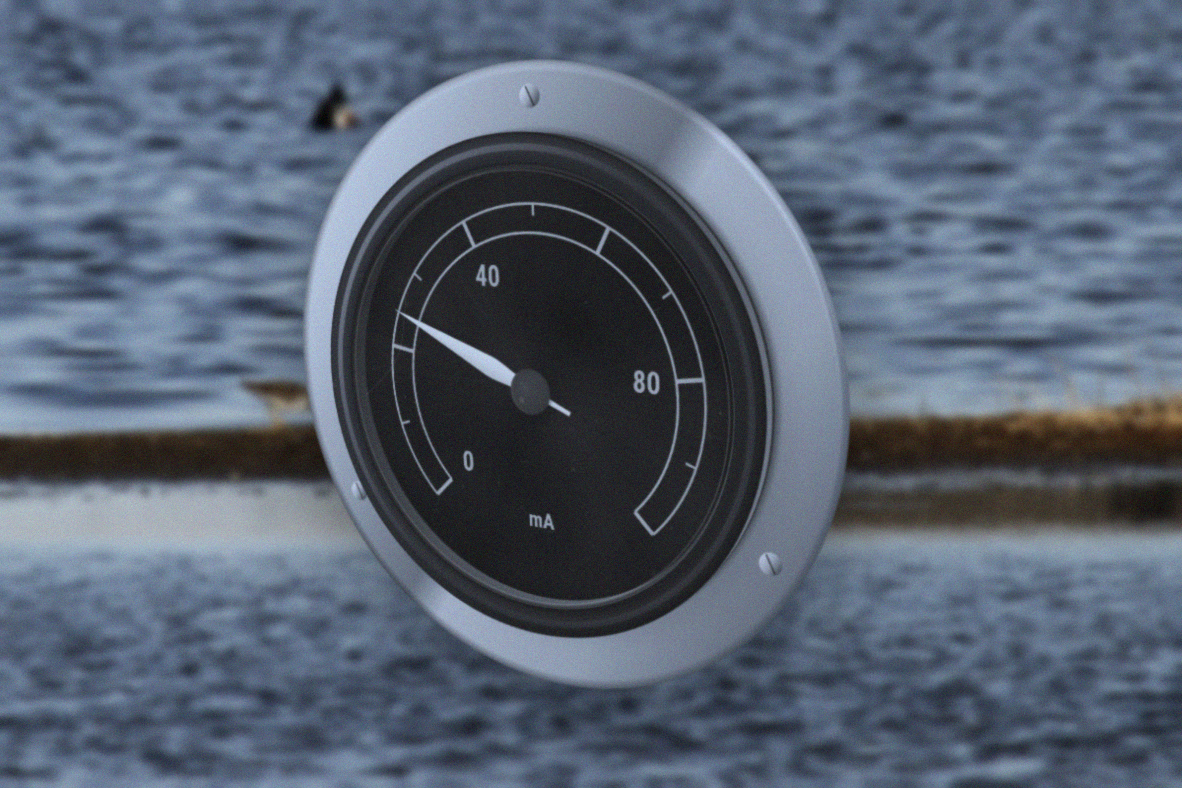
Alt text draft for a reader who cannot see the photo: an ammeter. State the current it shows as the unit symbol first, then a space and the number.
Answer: mA 25
